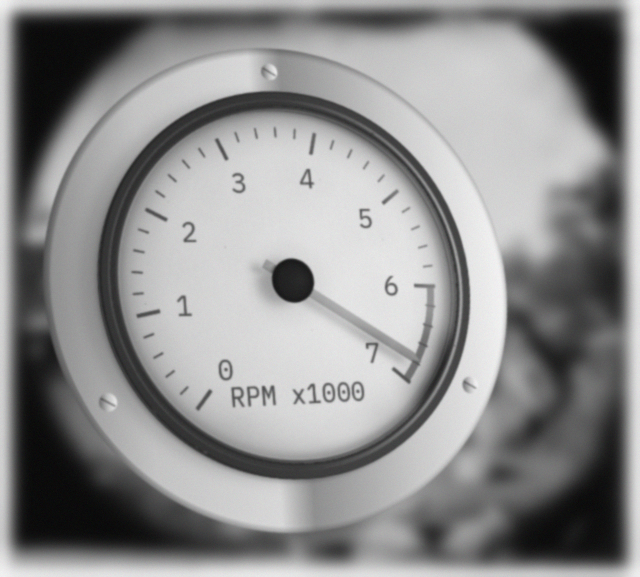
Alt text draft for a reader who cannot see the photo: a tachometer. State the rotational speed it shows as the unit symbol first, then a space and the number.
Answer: rpm 6800
